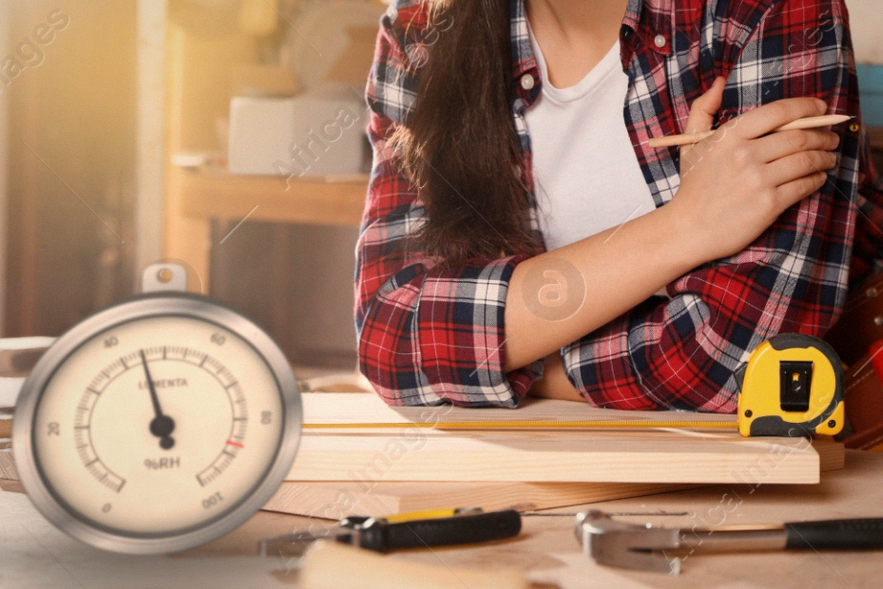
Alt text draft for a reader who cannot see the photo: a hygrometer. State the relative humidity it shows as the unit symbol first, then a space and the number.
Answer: % 45
